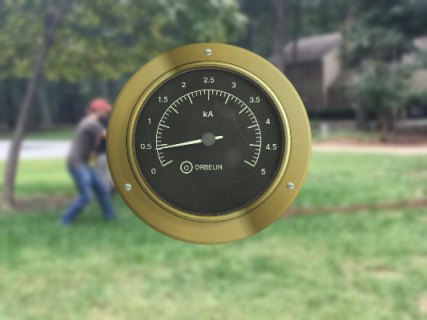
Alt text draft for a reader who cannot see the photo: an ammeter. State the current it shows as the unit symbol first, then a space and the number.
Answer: kA 0.4
